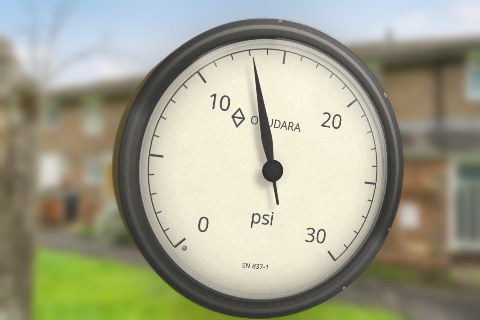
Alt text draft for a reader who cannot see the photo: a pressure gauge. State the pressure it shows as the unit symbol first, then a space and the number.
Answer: psi 13
